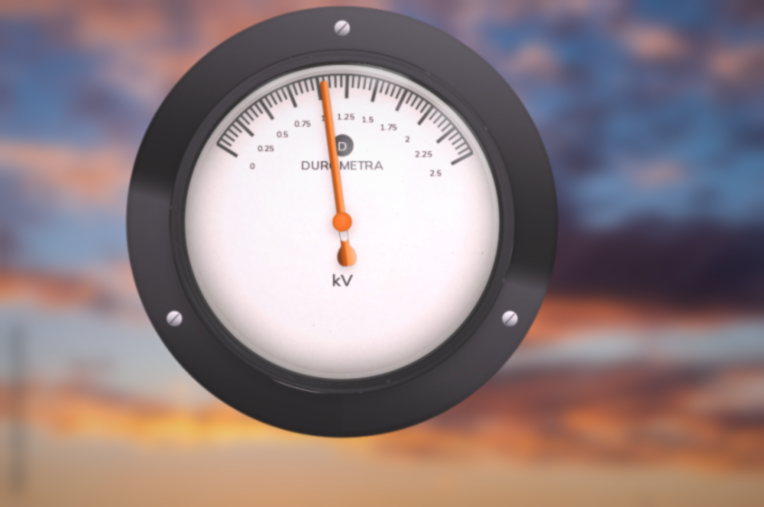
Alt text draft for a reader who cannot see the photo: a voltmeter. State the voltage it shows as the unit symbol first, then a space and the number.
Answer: kV 1.05
